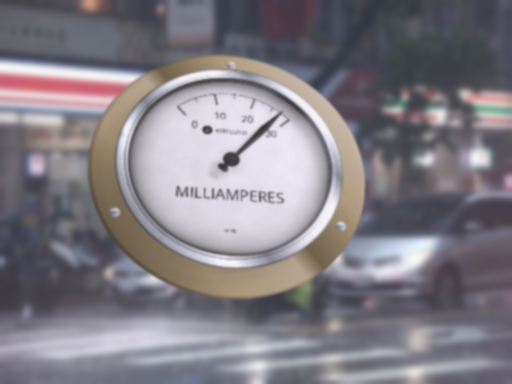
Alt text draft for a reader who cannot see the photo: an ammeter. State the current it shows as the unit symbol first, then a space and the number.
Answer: mA 27.5
